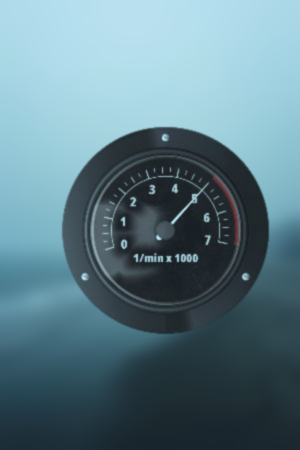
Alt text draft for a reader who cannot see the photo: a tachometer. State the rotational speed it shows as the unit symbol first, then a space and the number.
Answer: rpm 5000
